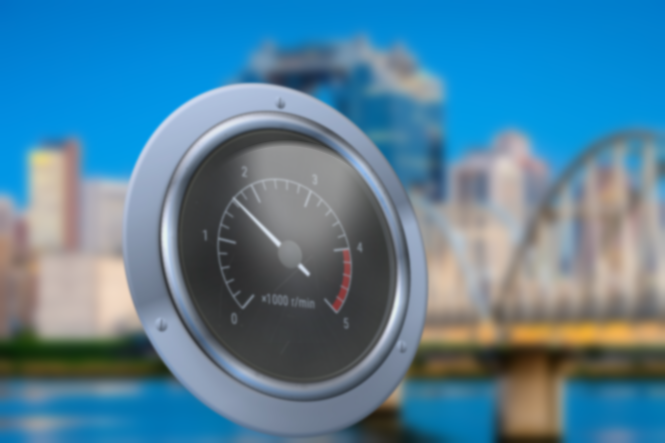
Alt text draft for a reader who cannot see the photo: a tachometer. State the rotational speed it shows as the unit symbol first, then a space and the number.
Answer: rpm 1600
